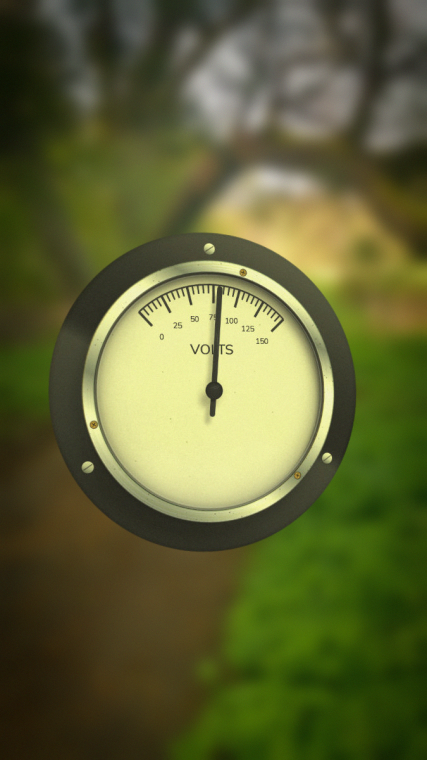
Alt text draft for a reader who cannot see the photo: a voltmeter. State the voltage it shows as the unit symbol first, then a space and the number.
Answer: V 80
